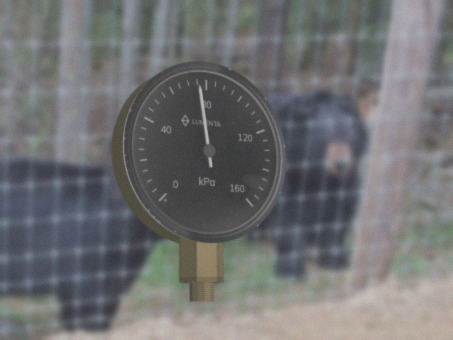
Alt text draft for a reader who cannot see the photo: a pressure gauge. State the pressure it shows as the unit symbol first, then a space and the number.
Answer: kPa 75
